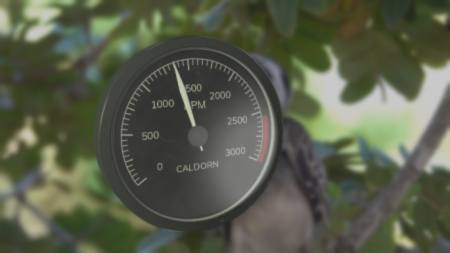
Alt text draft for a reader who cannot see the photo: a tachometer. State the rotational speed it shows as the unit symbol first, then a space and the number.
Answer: rpm 1350
